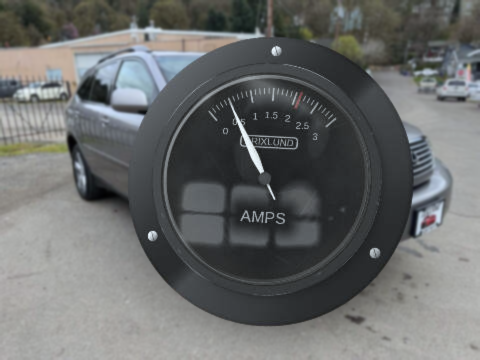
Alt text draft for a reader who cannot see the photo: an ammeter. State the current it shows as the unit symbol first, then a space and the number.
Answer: A 0.5
